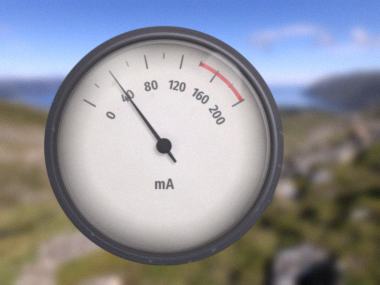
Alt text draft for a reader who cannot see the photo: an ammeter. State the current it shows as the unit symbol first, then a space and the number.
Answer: mA 40
